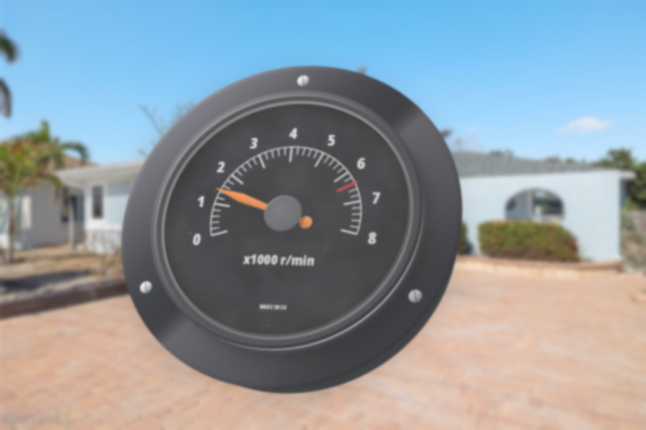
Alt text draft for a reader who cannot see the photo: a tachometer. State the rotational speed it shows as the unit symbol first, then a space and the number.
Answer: rpm 1400
